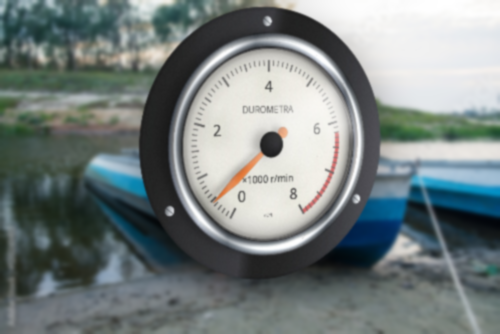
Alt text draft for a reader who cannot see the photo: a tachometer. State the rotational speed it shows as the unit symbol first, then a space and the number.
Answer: rpm 500
